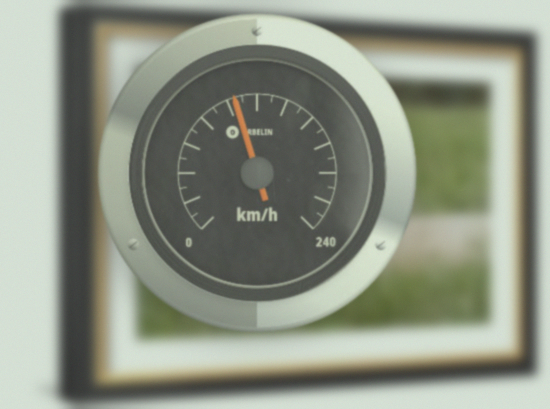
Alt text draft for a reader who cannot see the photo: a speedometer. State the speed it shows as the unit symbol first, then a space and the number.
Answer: km/h 105
